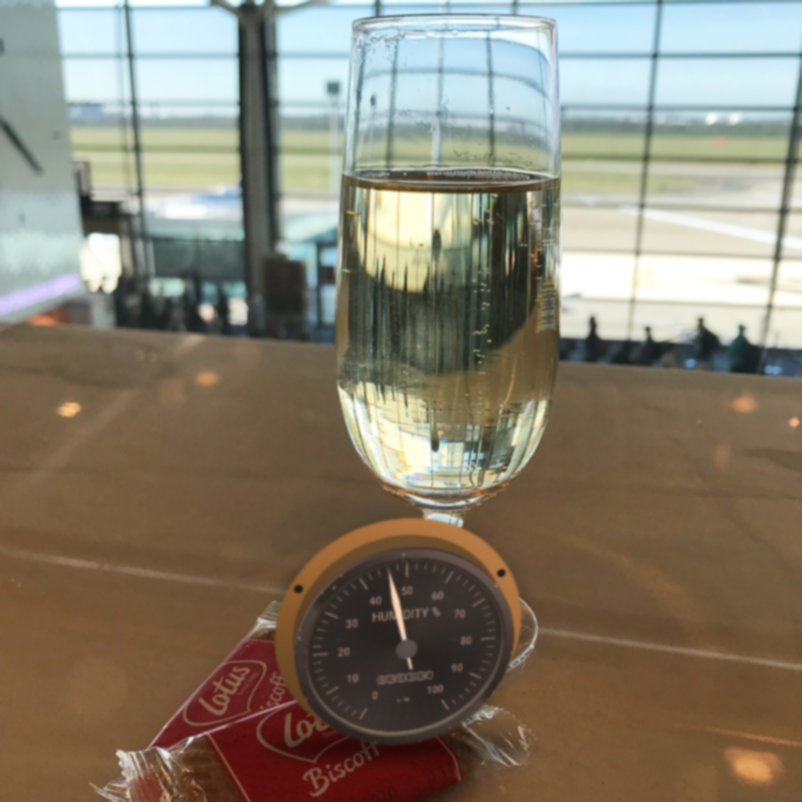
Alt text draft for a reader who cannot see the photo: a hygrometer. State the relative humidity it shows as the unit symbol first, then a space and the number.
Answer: % 46
